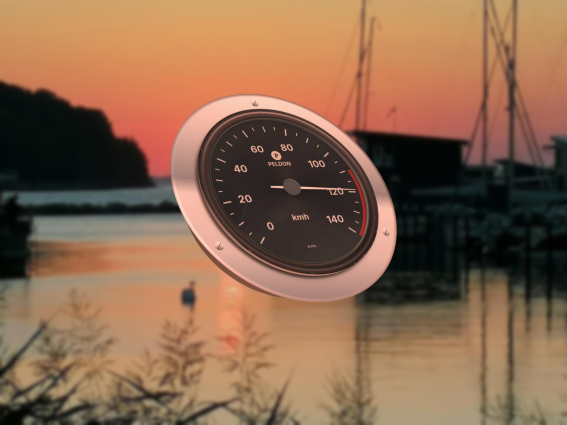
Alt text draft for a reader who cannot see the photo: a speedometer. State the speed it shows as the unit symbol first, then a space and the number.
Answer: km/h 120
